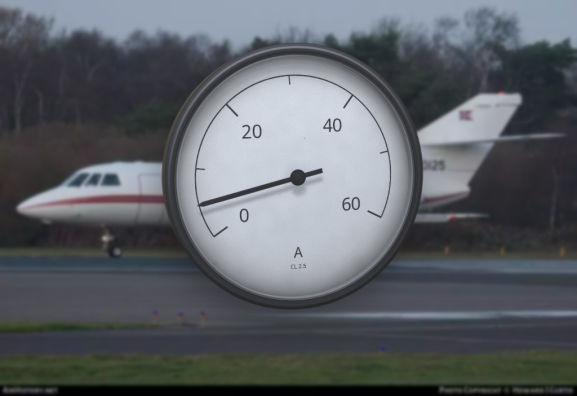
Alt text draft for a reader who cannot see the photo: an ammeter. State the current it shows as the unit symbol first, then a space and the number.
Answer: A 5
